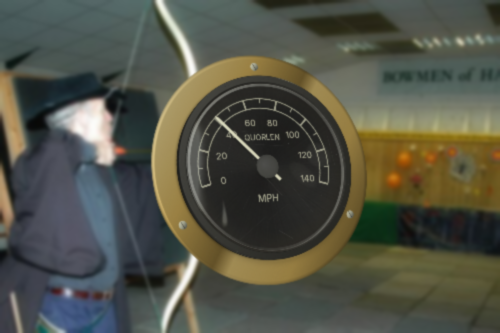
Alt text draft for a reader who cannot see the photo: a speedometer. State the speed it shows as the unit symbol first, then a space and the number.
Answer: mph 40
